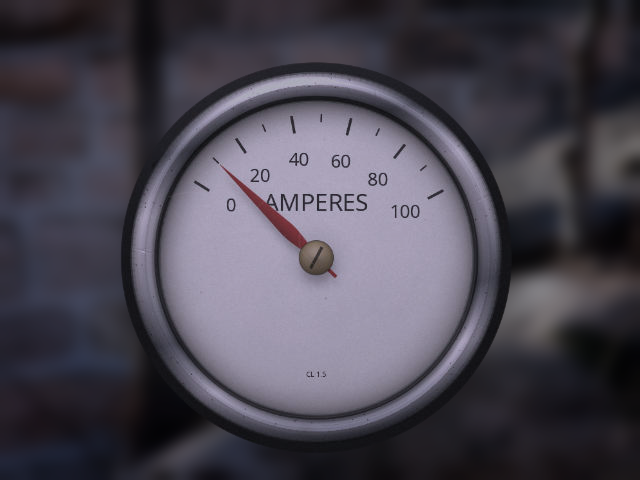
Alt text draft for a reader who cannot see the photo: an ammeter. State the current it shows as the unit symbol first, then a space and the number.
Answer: A 10
